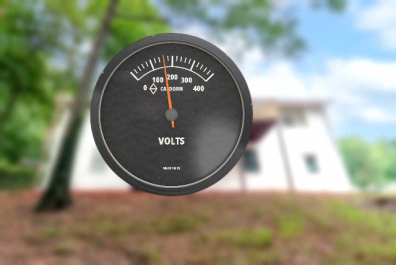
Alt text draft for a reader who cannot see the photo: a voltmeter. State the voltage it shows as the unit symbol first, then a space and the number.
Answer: V 160
